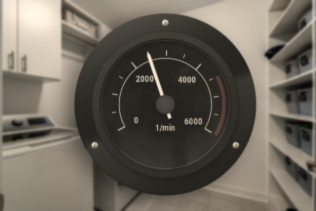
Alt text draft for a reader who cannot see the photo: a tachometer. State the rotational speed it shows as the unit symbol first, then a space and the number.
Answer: rpm 2500
